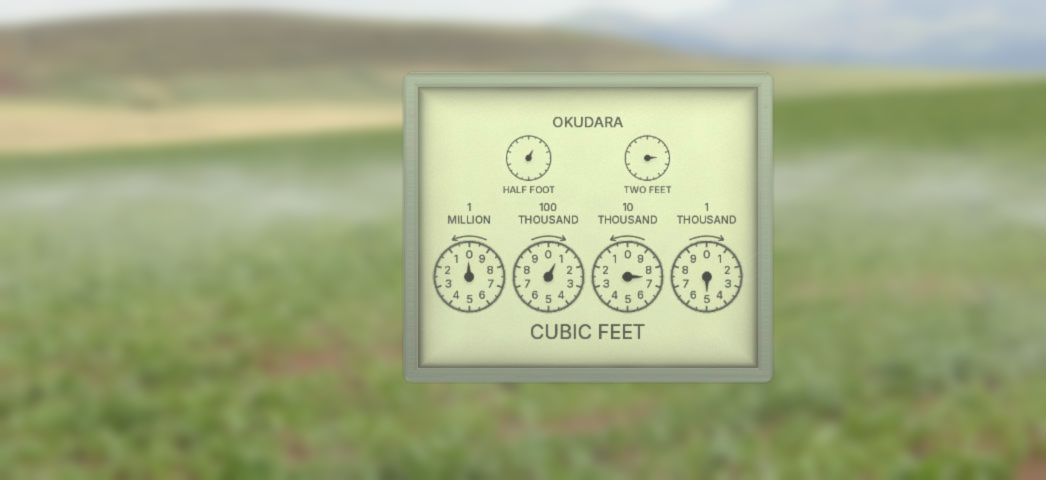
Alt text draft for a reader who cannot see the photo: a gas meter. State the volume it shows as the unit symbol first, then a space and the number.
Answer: ft³ 7500
